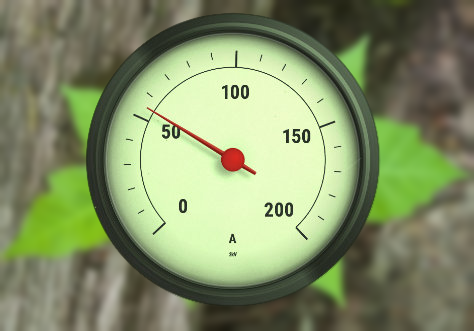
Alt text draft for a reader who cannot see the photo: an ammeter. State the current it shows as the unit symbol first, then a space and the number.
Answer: A 55
